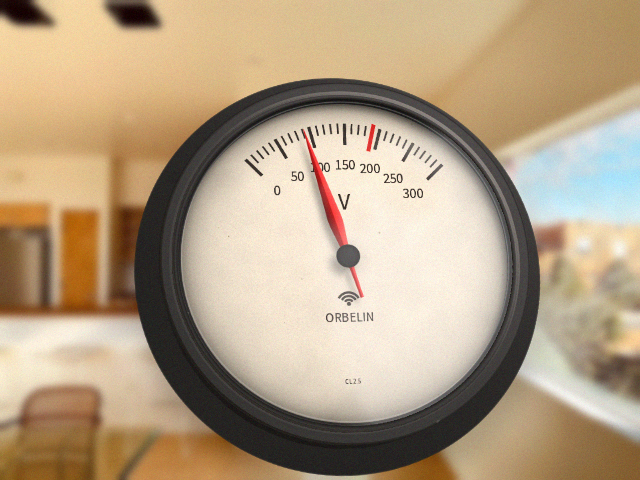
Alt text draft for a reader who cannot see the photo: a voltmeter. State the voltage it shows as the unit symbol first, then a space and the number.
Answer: V 90
